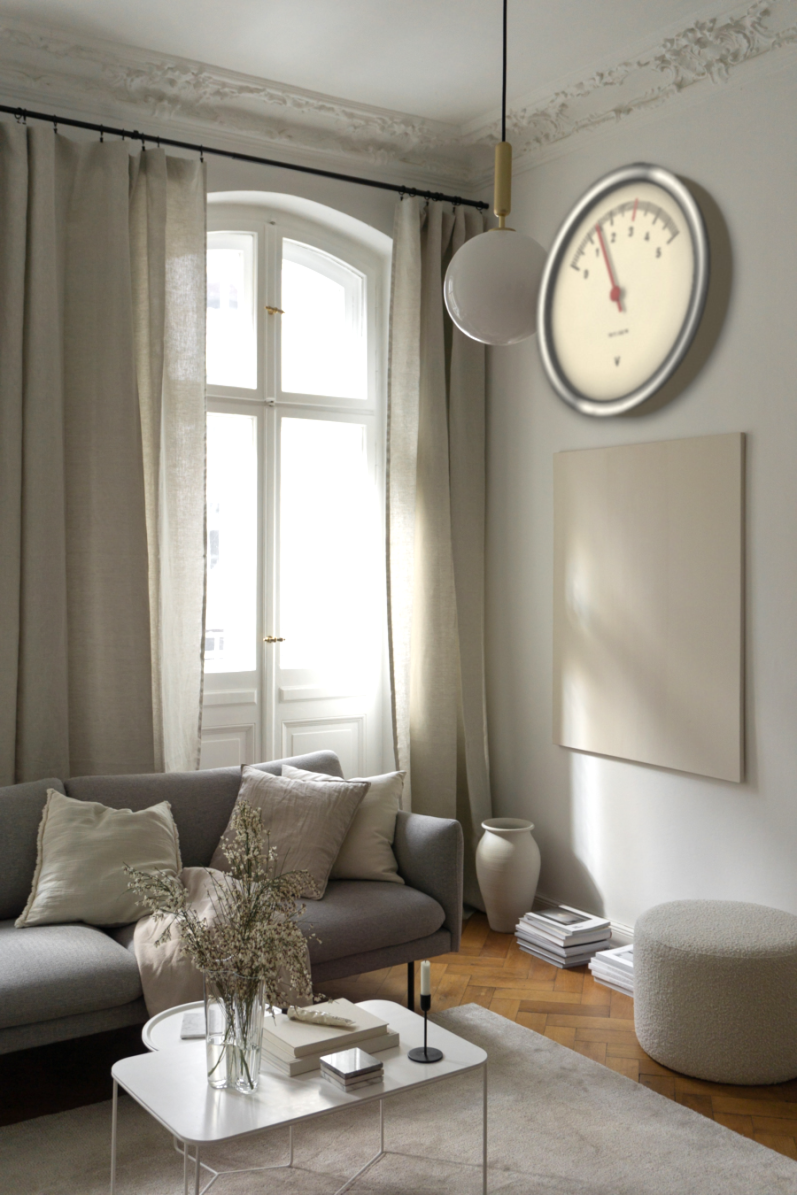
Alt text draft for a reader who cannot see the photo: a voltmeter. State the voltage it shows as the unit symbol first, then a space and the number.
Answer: V 1.5
